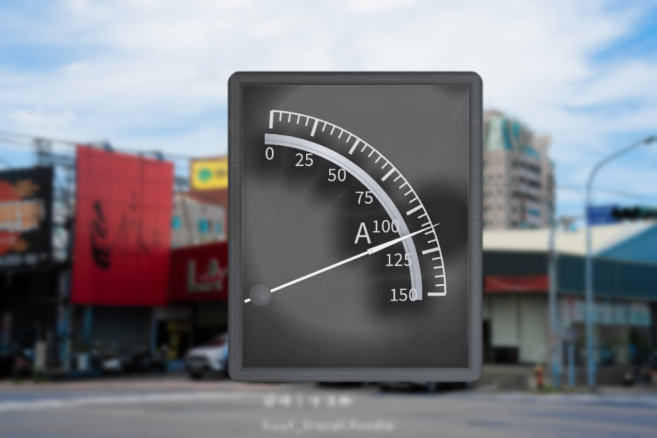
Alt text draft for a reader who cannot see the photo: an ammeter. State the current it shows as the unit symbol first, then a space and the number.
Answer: A 112.5
